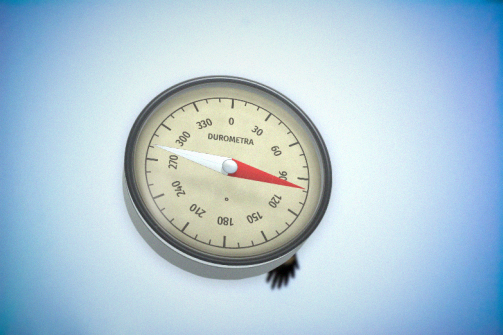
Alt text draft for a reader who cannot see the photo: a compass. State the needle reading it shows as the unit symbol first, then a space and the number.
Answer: ° 100
